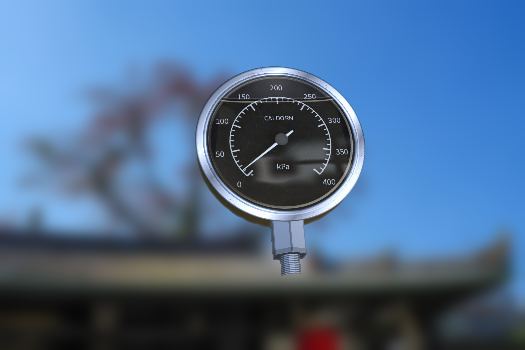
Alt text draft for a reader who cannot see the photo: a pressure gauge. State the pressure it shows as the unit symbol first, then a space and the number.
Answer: kPa 10
